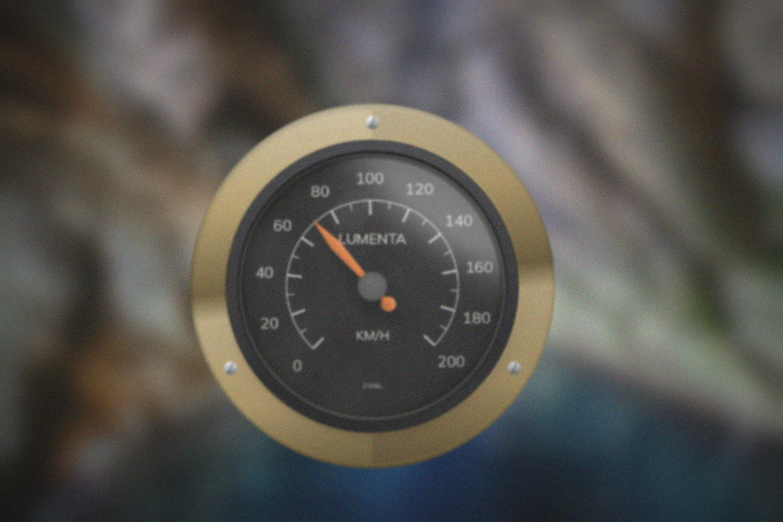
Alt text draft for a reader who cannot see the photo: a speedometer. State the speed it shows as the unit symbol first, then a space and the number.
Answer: km/h 70
